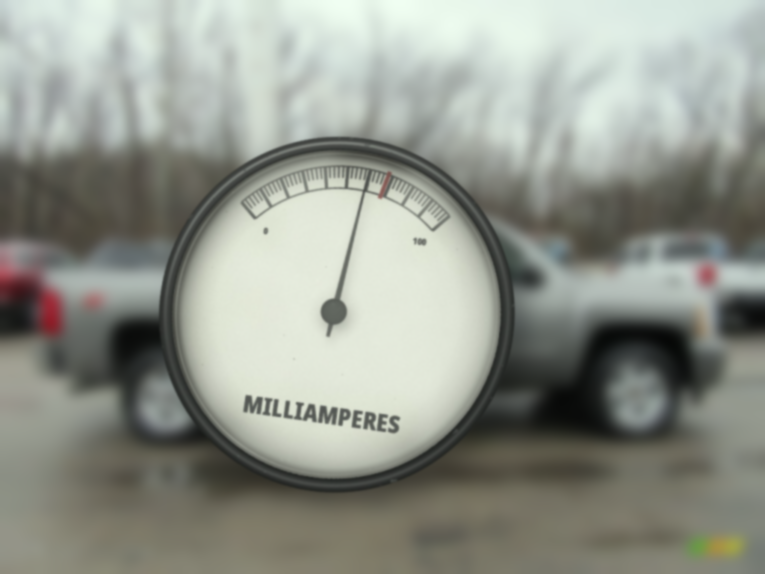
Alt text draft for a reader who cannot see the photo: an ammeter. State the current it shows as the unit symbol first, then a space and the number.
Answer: mA 60
